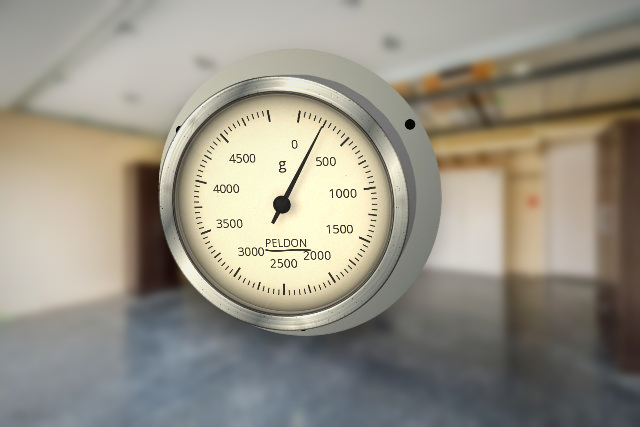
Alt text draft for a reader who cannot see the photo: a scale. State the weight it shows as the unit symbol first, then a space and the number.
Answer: g 250
